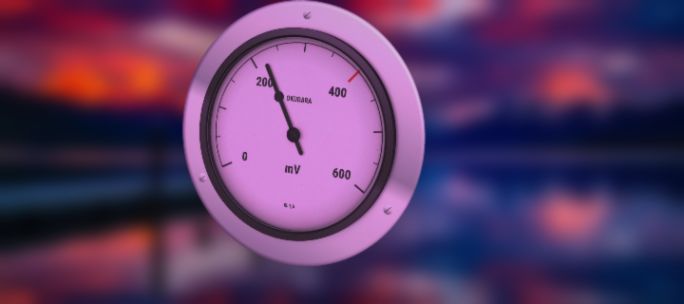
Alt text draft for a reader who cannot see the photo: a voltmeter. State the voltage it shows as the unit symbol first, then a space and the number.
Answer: mV 225
